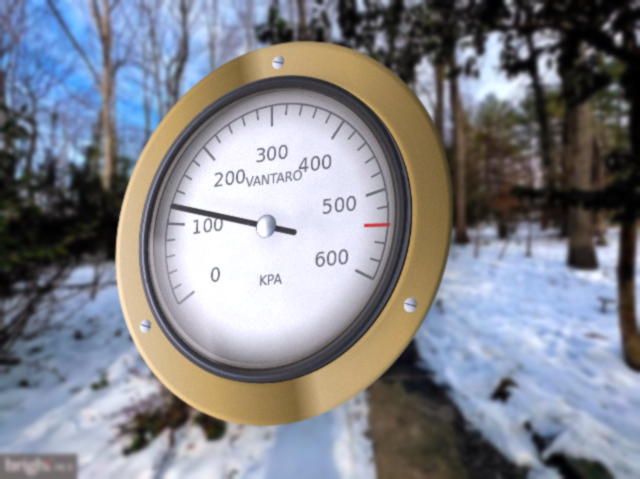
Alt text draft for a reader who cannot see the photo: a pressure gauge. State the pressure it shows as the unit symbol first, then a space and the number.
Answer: kPa 120
